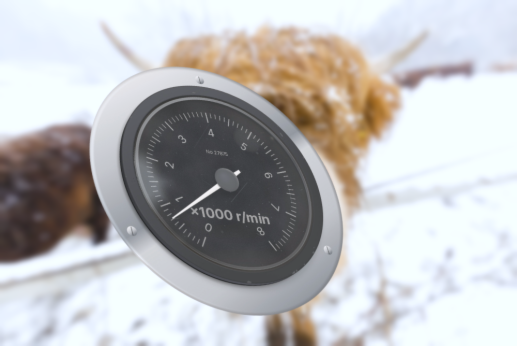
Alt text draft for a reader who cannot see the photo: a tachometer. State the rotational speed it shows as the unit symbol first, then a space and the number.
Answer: rpm 700
